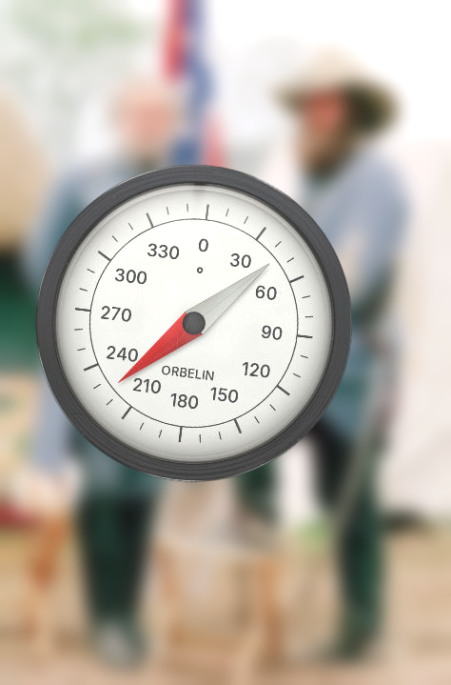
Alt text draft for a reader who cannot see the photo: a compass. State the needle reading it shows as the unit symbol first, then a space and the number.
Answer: ° 225
